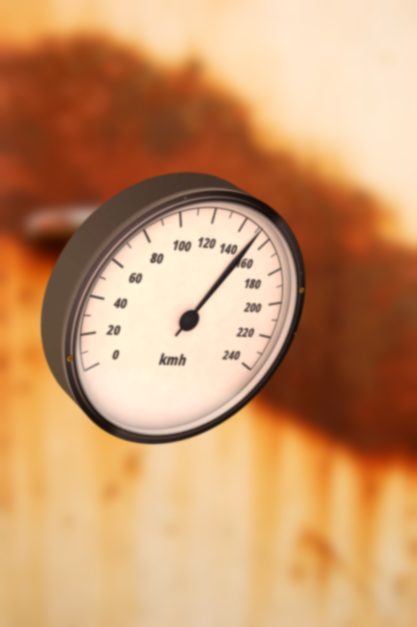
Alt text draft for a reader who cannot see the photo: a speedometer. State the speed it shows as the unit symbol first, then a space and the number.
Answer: km/h 150
